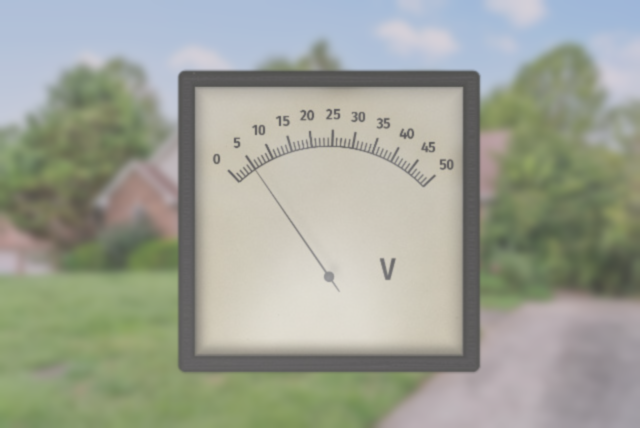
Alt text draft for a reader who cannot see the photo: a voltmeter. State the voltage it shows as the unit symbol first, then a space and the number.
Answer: V 5
